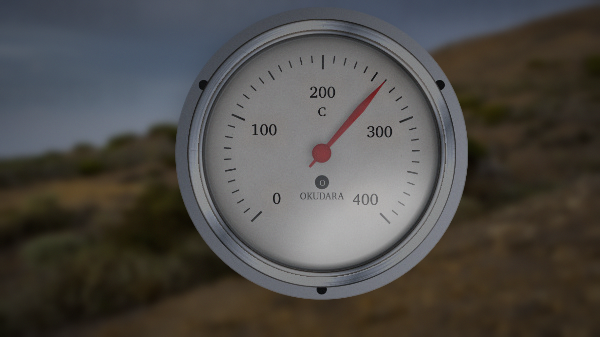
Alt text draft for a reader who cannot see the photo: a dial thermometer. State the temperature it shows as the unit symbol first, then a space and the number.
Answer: °C 260
